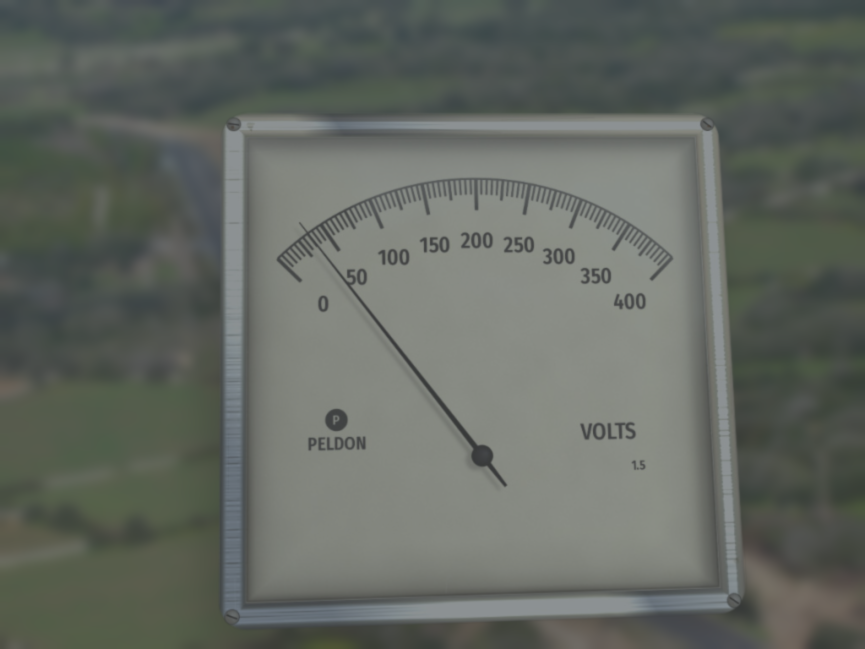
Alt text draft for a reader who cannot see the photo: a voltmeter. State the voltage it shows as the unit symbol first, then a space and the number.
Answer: V 35
